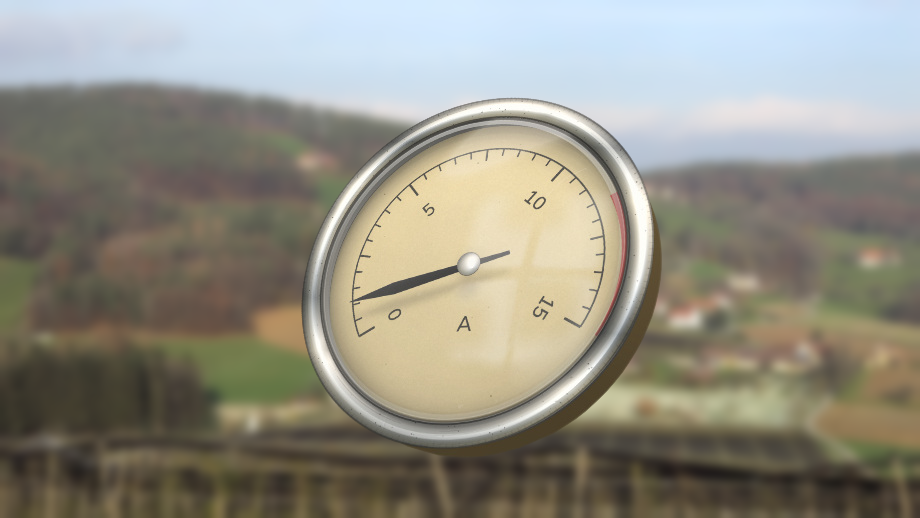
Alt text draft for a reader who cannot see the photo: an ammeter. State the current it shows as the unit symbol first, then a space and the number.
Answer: A 1
